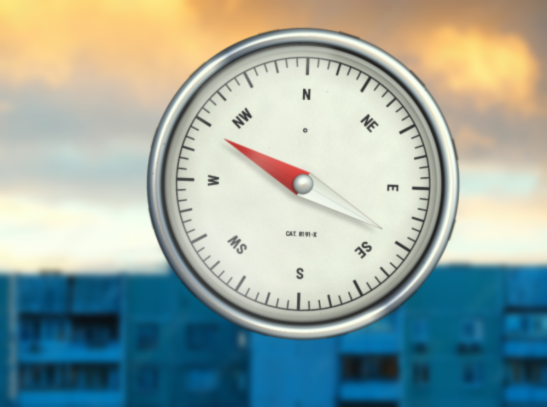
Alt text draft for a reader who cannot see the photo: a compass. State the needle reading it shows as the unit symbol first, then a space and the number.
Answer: ° 297.5
